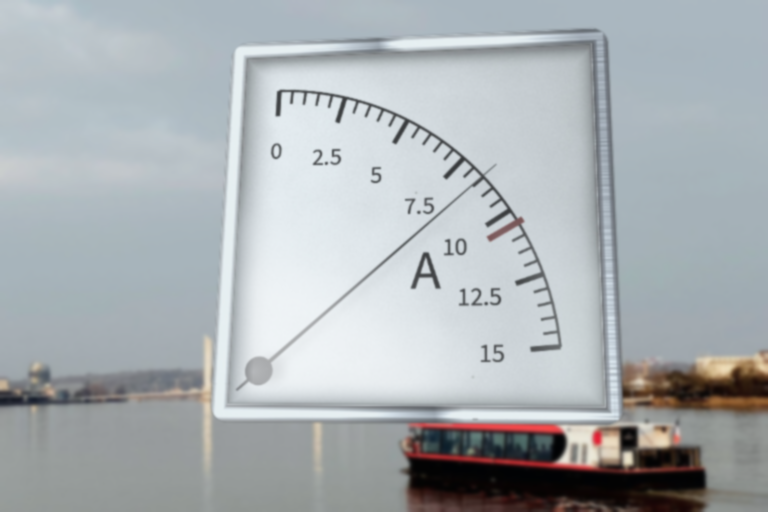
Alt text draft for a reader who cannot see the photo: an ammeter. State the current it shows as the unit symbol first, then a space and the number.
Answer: A 8.5
